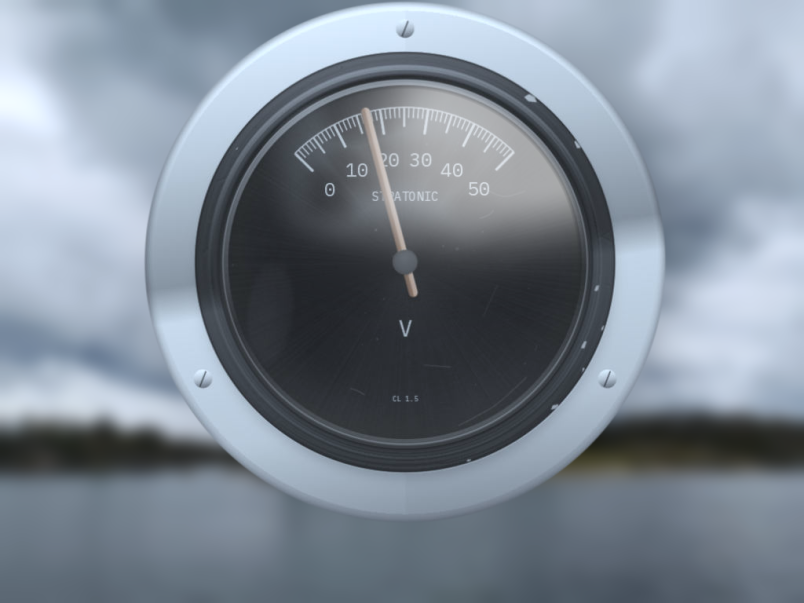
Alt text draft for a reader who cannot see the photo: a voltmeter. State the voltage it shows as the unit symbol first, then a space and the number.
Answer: V 17
